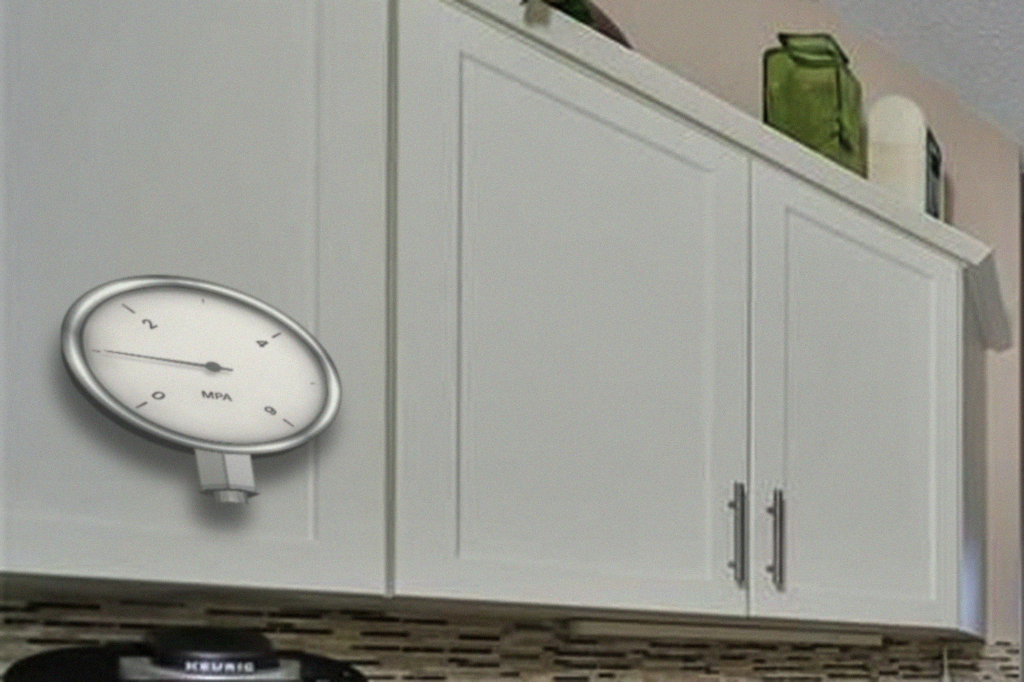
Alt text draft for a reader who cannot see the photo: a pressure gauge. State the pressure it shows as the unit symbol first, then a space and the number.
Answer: MPa 1
